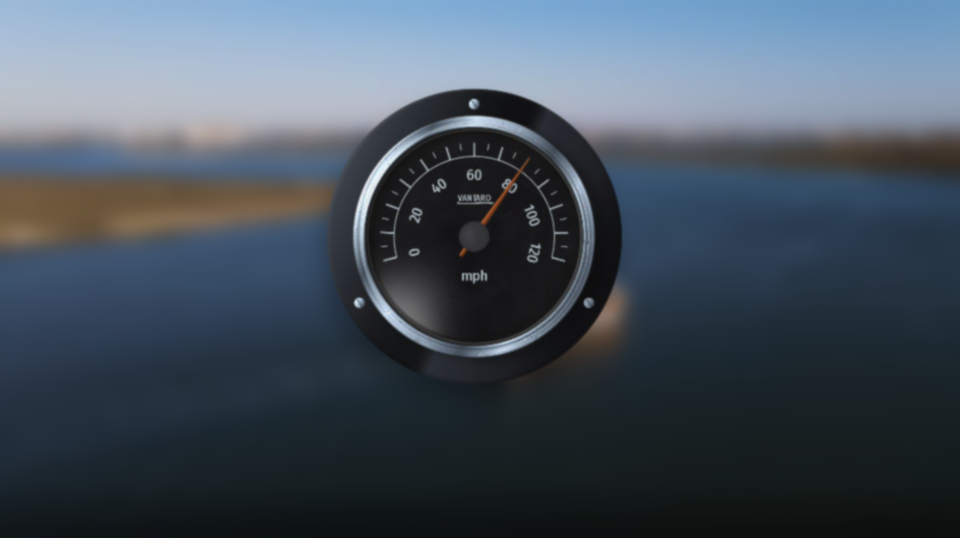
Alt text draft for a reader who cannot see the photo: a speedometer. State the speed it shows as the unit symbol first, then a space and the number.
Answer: mph 80
